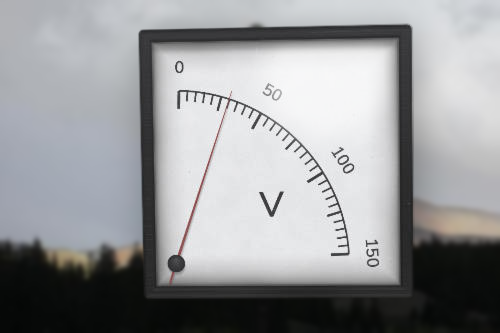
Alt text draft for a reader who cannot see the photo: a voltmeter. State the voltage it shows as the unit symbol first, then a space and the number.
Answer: V 30
